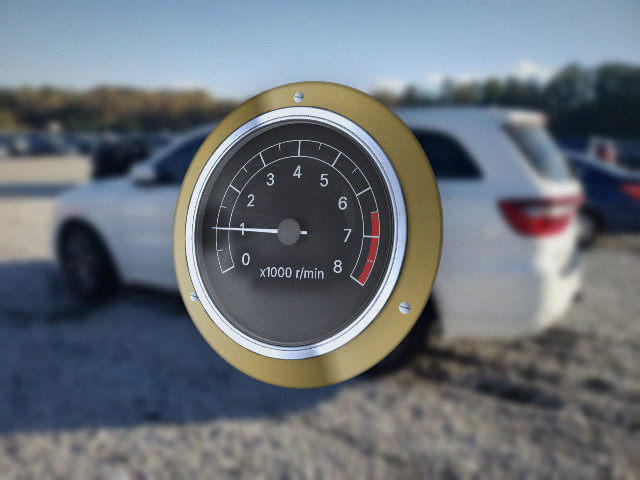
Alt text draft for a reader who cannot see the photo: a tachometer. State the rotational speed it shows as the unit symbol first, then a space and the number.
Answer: rpm 1000
